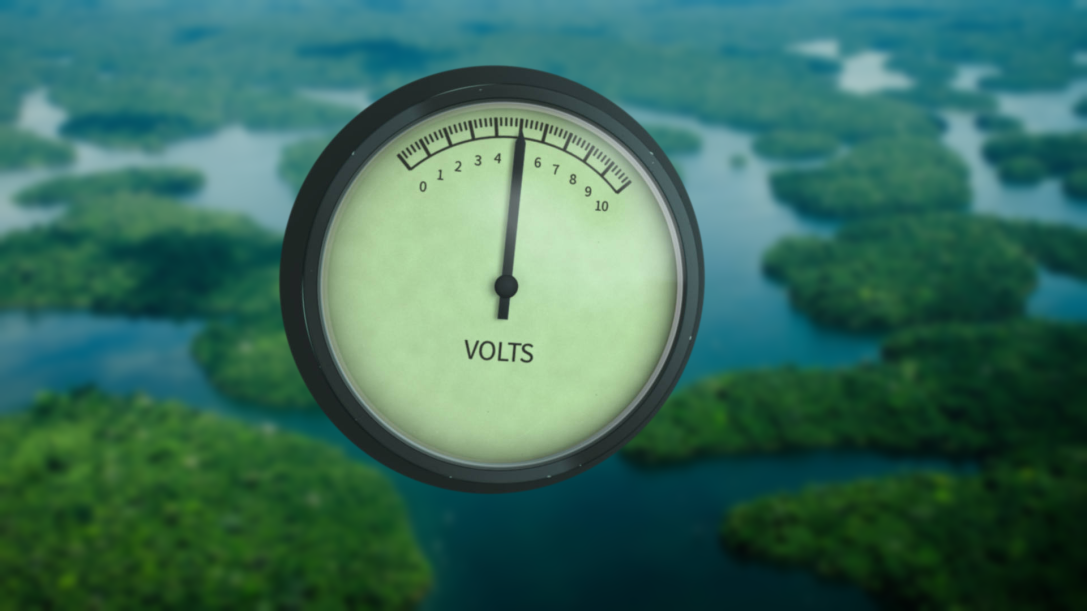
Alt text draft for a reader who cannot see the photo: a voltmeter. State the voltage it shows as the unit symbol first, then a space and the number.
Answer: V 5
